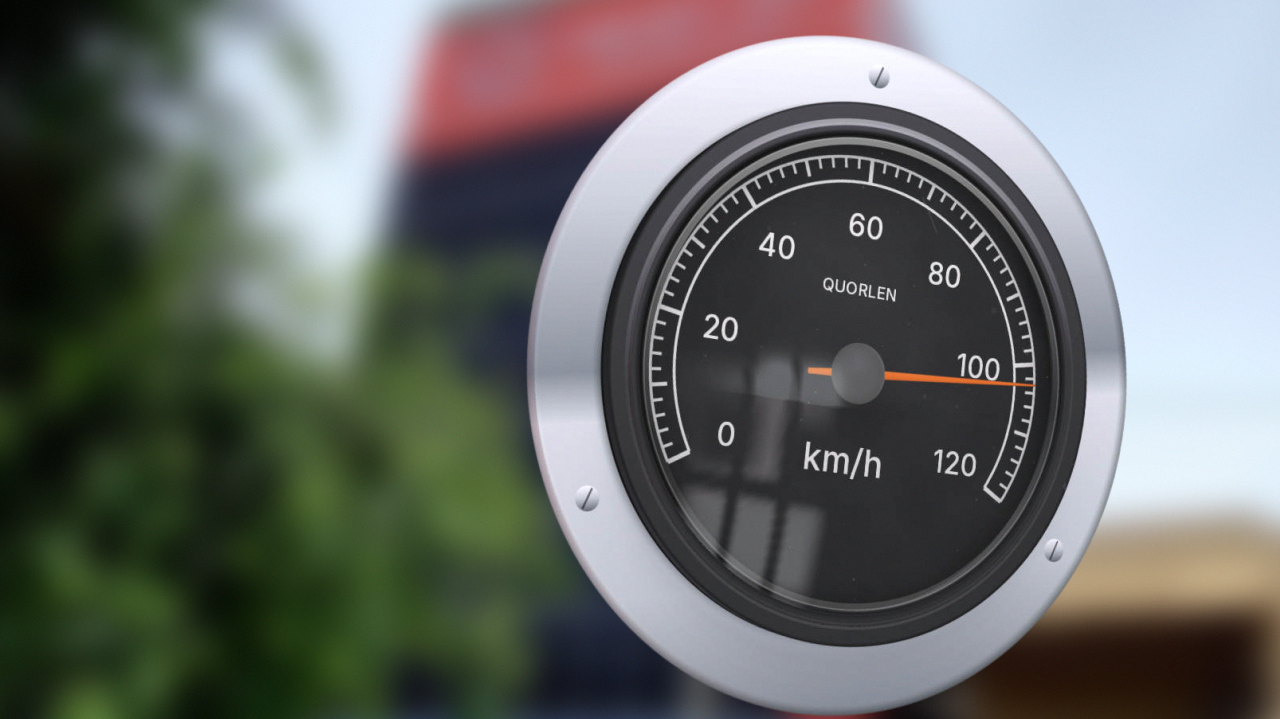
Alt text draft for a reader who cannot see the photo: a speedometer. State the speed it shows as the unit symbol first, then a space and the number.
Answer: km/h 103
